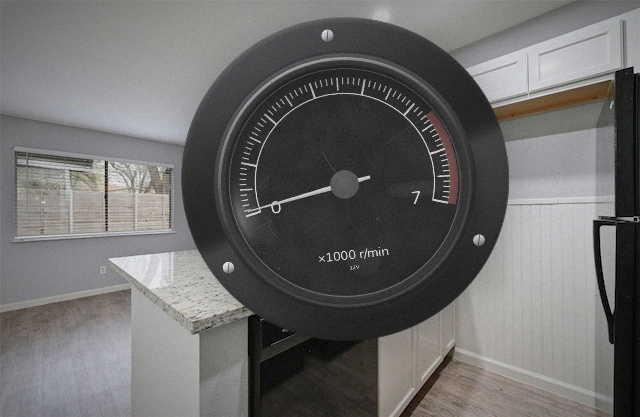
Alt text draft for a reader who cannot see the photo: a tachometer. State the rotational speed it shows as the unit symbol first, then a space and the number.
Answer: rpm 100
